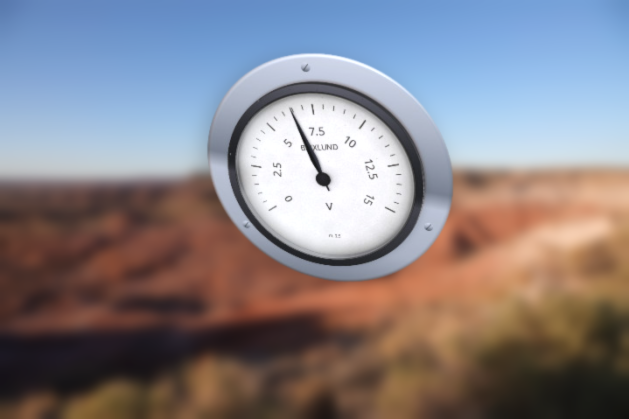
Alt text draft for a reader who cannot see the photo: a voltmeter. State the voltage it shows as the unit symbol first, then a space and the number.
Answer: V 6.5
